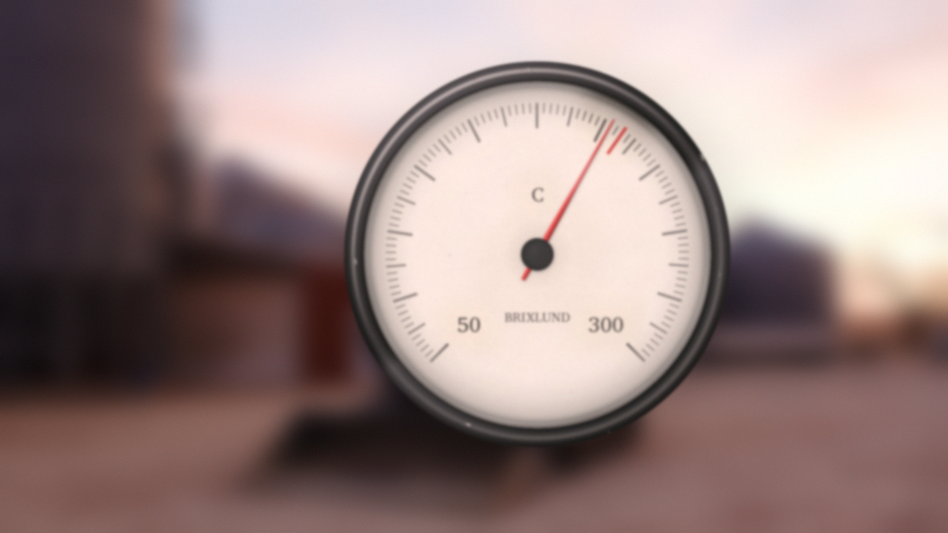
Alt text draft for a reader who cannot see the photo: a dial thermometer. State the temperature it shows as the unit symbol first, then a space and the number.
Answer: °C 202.5
